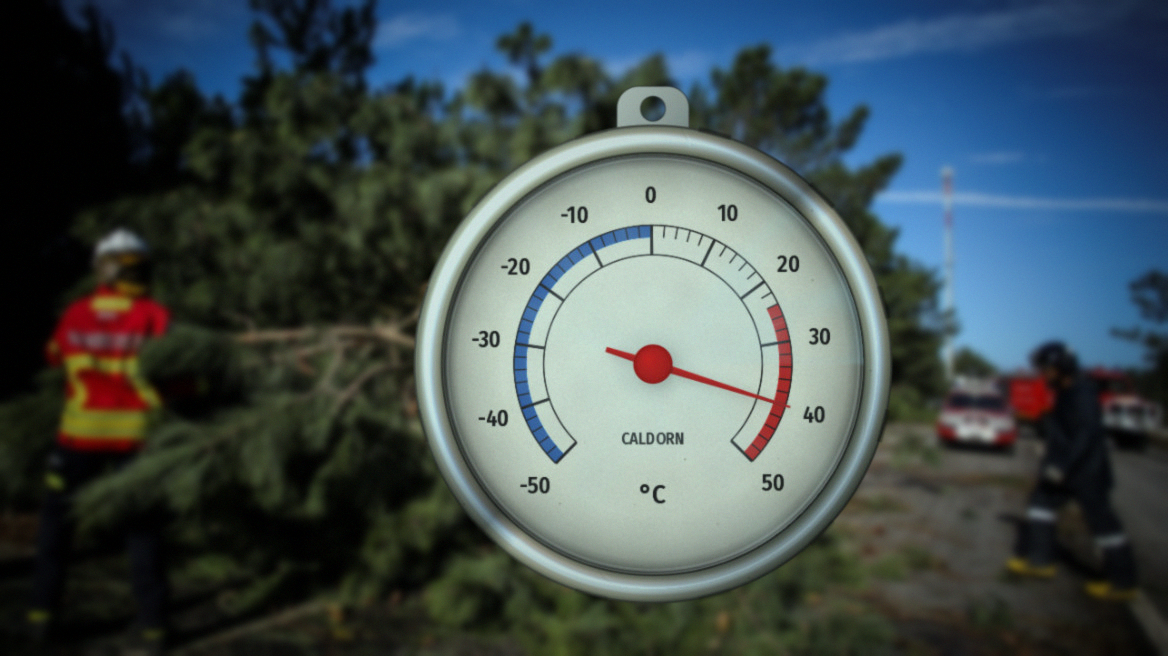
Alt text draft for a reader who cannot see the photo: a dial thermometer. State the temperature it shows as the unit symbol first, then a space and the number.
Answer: °C 40
